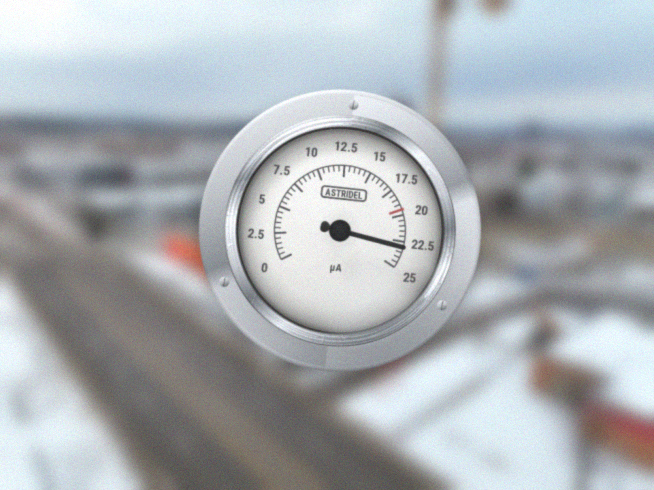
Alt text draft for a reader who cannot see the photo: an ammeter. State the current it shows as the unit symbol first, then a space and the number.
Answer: µA 23
